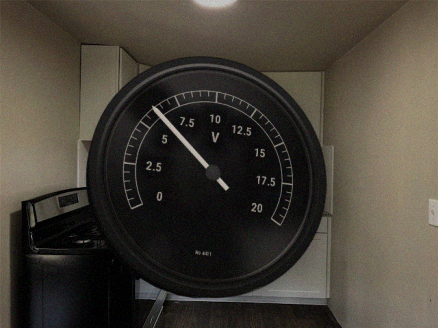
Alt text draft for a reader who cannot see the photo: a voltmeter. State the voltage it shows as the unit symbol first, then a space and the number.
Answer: V 6
